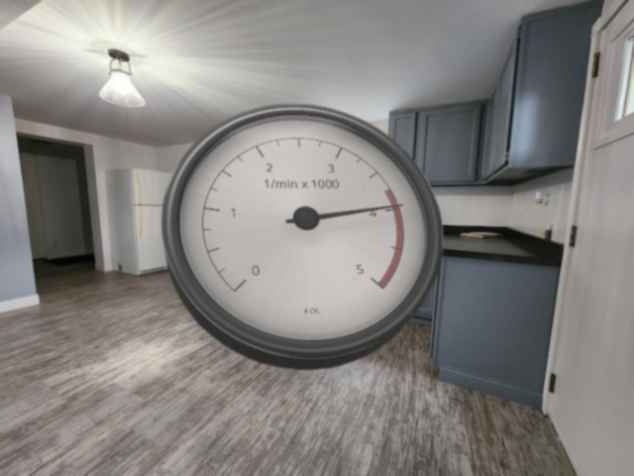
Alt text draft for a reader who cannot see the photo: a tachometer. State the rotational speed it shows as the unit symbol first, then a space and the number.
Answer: rpm 4000
